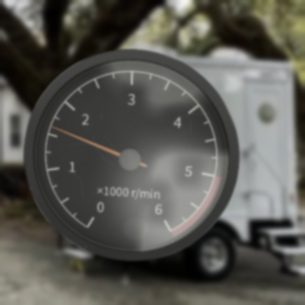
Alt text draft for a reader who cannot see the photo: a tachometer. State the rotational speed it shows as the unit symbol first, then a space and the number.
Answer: rpm 1625
